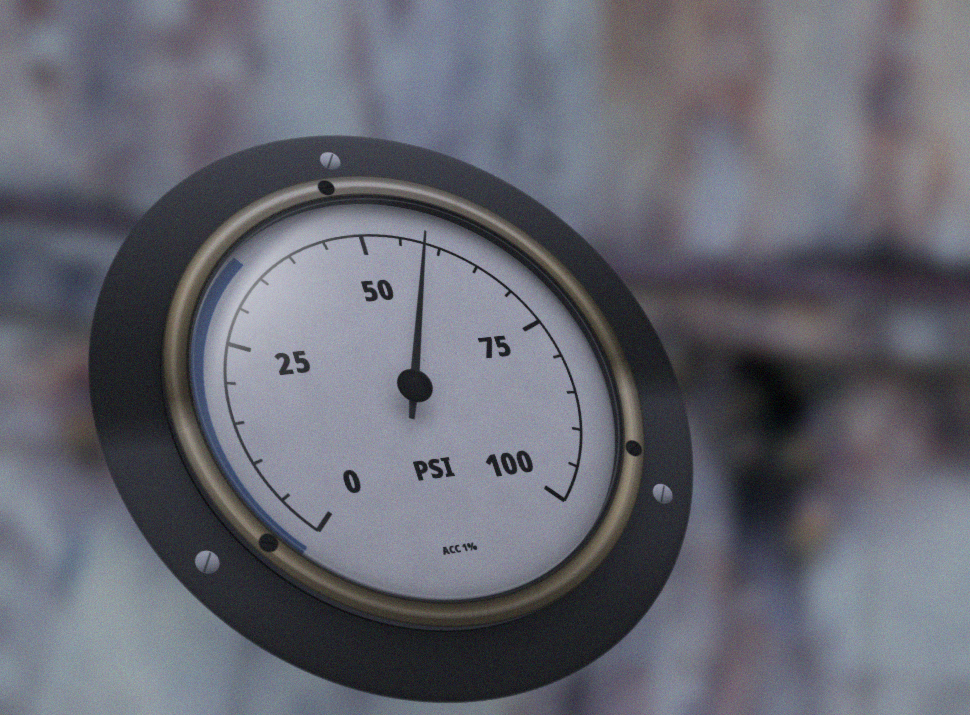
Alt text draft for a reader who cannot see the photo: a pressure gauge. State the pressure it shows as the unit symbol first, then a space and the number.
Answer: psi 57.5
